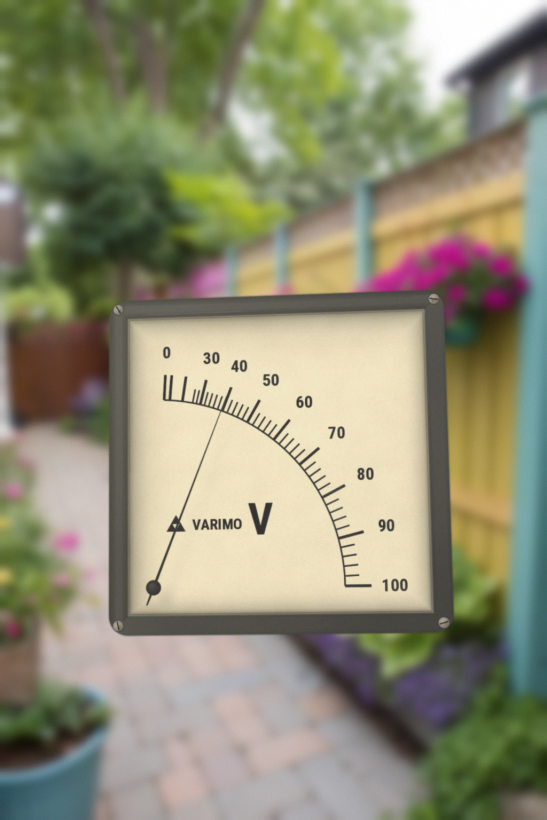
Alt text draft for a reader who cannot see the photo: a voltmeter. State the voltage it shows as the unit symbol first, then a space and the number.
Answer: V 40
